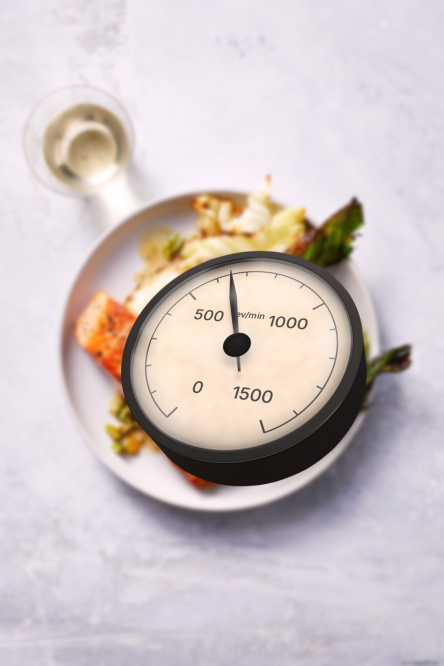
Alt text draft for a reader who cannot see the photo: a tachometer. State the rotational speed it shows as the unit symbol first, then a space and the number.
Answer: rpm 650
